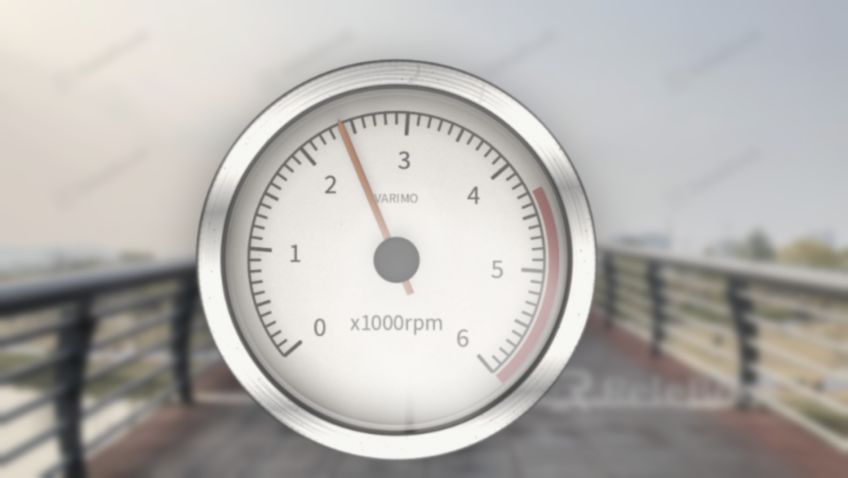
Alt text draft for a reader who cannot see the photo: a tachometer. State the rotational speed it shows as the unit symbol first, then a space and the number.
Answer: rpm 2400
